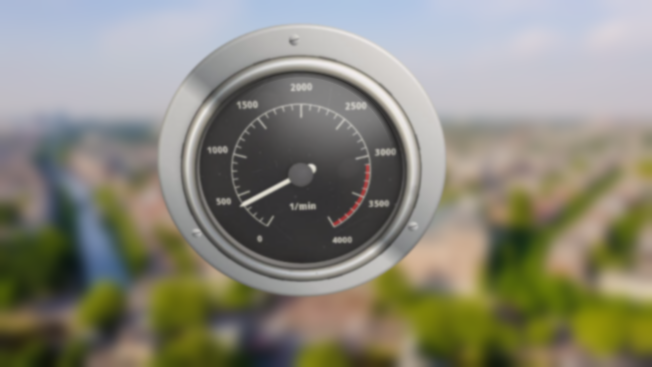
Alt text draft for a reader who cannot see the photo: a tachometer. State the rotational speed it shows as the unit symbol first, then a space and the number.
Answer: rpm 400
